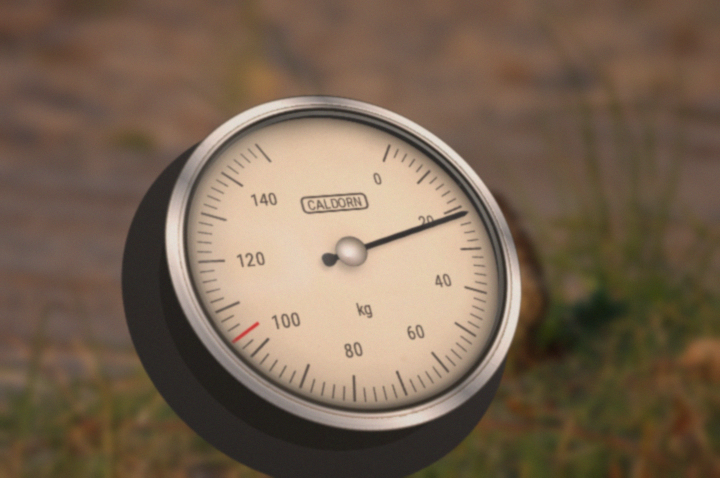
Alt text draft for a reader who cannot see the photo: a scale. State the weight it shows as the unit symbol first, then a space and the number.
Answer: kg 22
